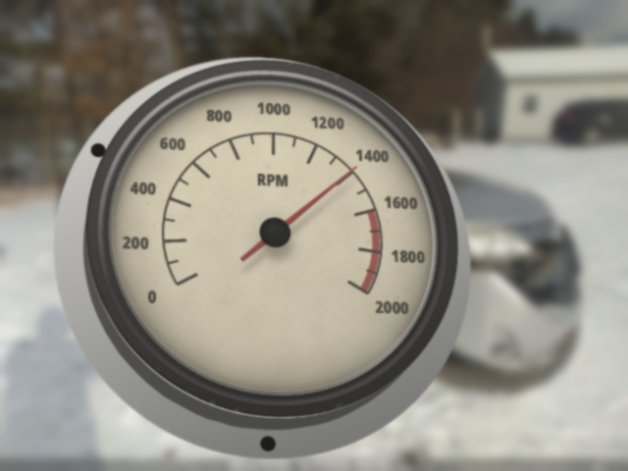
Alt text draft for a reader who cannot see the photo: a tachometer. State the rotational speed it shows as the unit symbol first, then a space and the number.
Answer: rpm 1400
